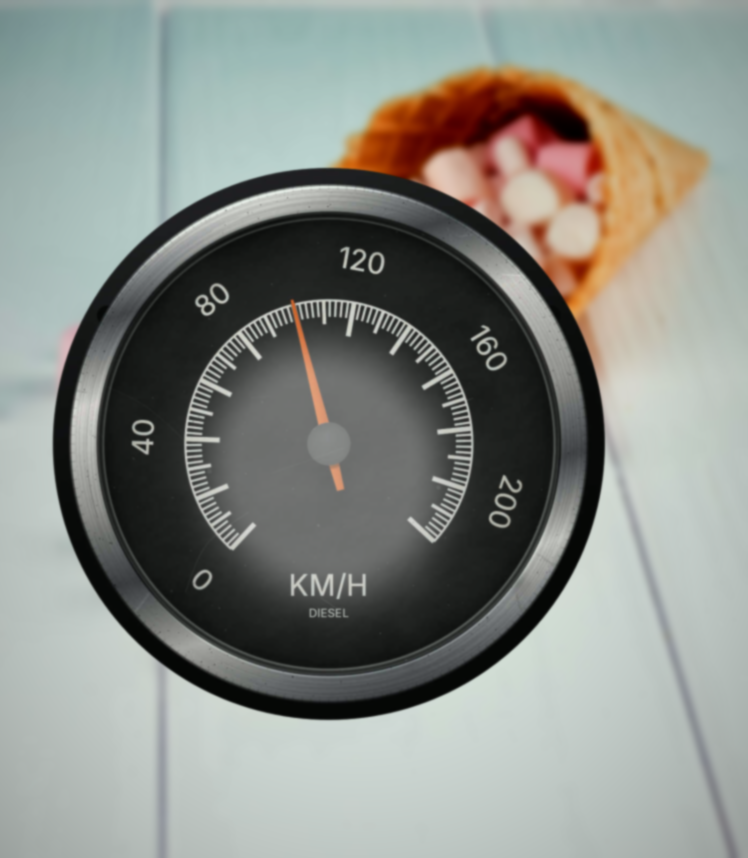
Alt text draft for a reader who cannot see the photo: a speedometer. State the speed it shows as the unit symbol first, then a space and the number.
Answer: km/h 100
